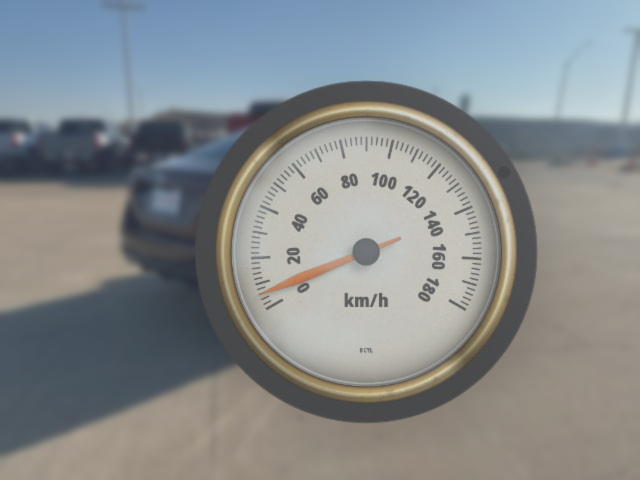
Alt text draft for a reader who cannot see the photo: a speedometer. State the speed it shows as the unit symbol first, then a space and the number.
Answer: km/h 6
